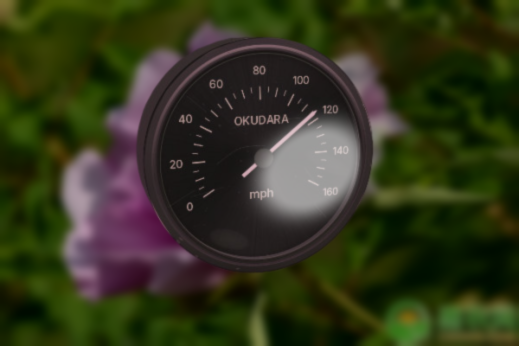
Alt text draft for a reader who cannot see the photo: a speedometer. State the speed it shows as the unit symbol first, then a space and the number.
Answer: mph 115
